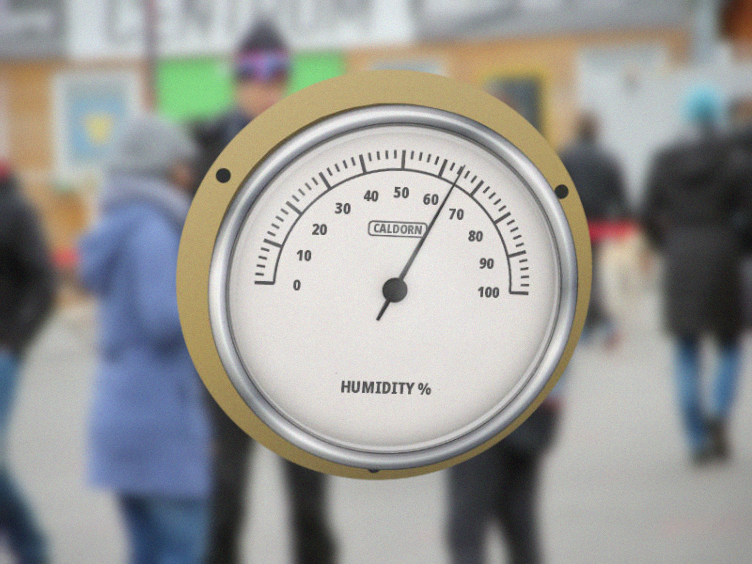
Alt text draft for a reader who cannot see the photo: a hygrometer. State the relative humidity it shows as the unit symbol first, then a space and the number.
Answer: % 64
